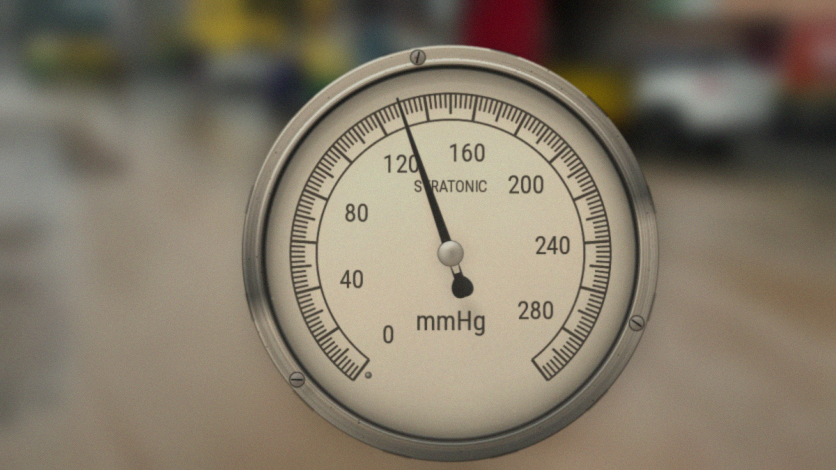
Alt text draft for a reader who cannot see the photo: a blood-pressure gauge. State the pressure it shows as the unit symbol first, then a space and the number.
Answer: mmHg 130
